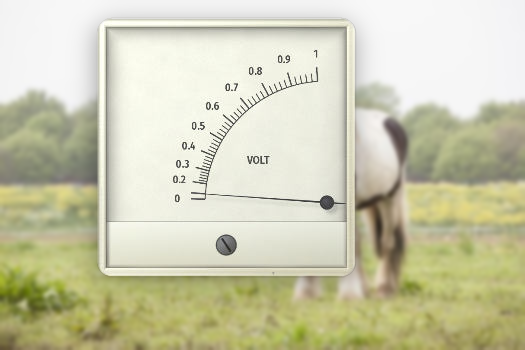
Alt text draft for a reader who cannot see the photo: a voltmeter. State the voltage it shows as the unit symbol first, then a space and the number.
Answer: V 0.1
